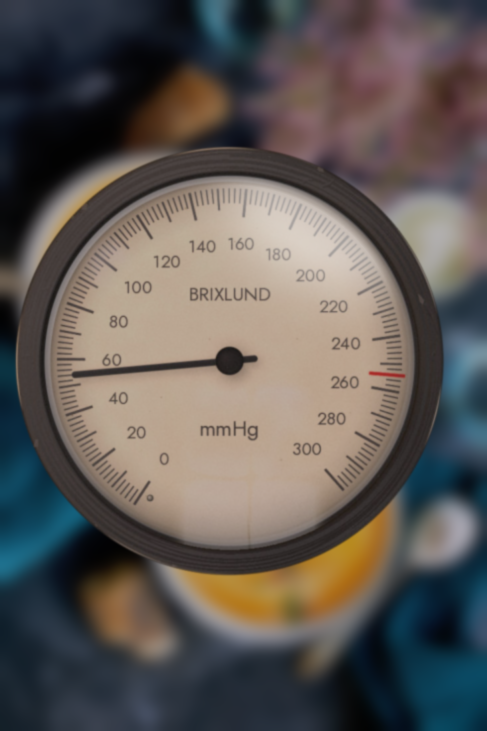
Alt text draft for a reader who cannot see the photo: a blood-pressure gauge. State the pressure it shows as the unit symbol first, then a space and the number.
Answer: mmHg 54
